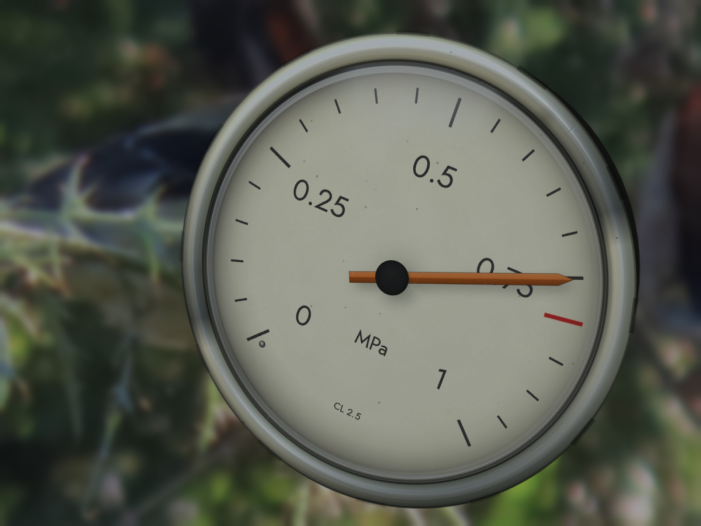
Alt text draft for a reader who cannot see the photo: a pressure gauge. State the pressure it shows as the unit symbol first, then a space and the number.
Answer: MPa 0.75
